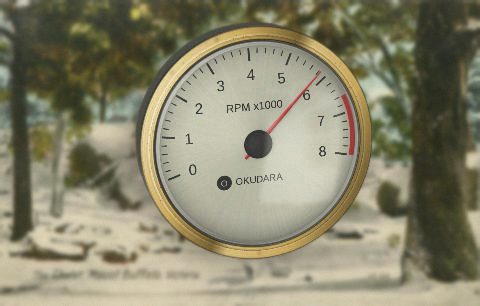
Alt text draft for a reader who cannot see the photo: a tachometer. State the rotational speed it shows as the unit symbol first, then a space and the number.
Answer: rpm 5800
